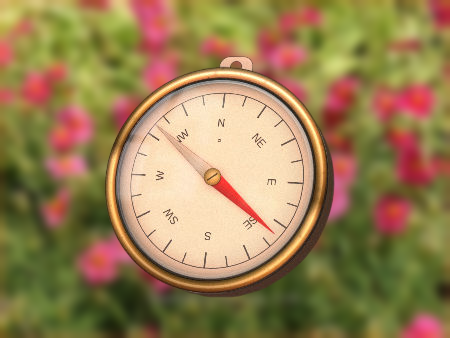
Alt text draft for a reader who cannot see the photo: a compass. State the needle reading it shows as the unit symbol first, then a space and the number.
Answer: ° 127.5
